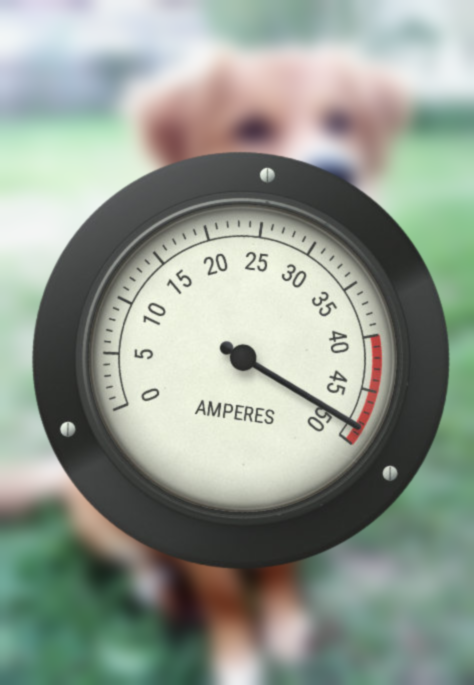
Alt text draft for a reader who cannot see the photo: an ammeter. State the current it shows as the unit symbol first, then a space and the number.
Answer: A 48.5
